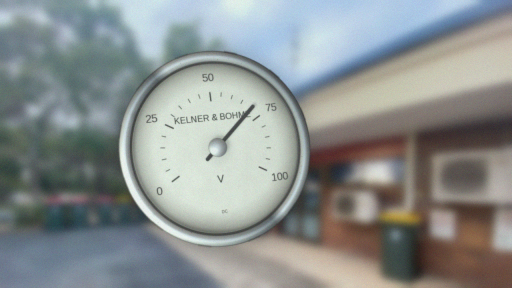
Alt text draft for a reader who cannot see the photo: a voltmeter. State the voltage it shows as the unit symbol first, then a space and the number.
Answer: V 70
